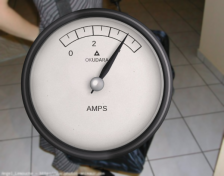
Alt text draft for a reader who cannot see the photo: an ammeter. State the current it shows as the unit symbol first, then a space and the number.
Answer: A 4
